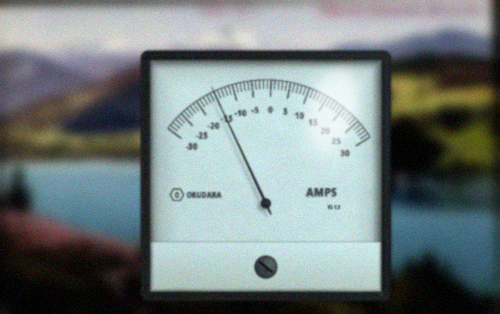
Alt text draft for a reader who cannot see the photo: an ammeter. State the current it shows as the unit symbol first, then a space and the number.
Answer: A -15
